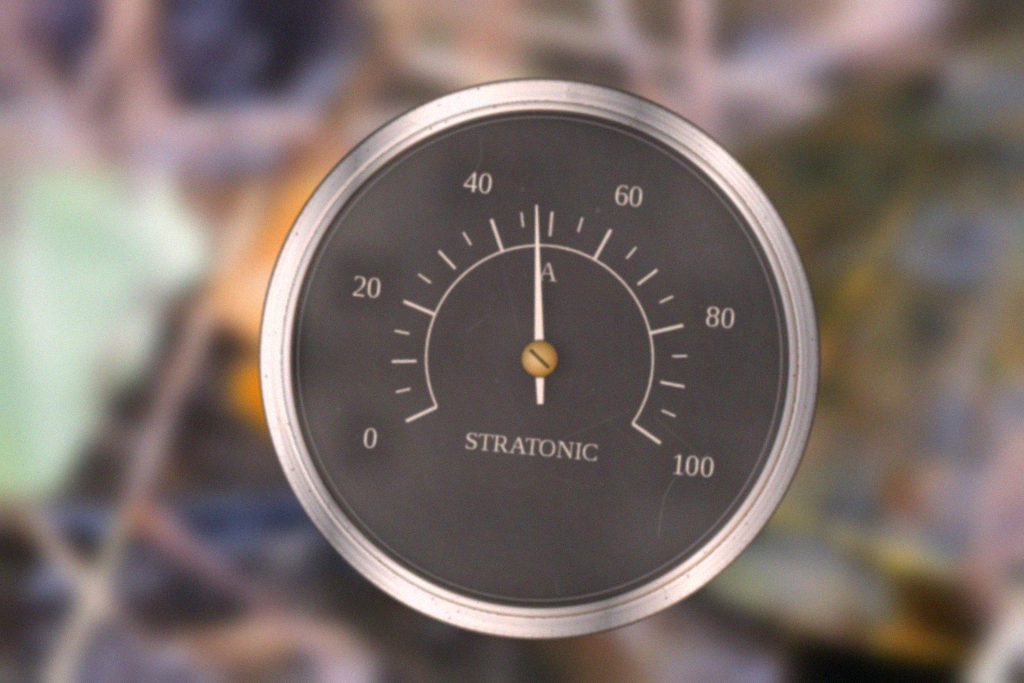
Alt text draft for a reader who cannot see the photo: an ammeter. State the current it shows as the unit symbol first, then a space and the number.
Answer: A 47.5
